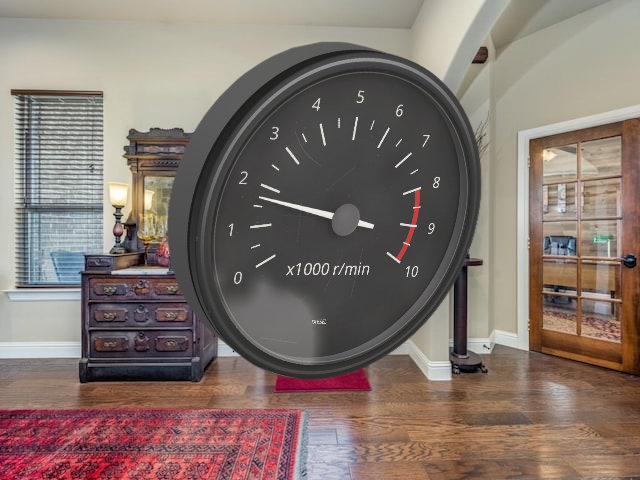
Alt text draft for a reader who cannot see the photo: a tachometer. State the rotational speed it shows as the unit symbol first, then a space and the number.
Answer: rpm 1750
